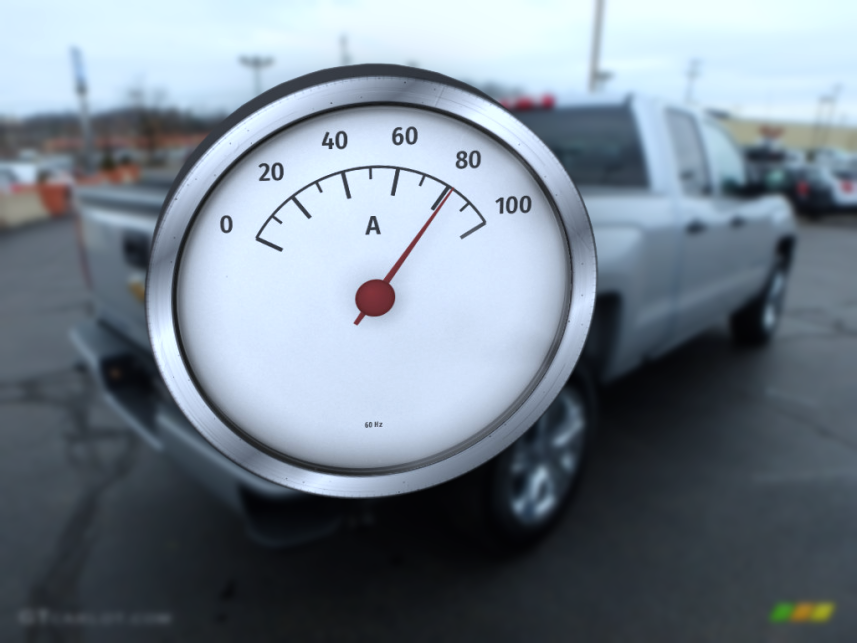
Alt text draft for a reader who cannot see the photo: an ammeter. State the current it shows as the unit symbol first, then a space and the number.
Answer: A 80
